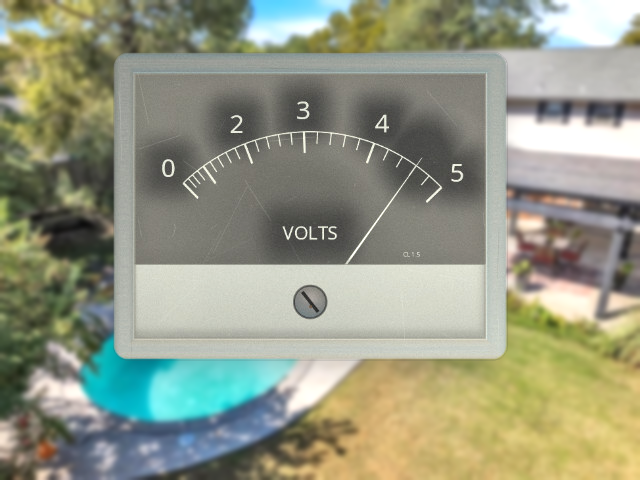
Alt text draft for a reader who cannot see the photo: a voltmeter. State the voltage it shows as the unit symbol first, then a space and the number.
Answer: V 4.6
